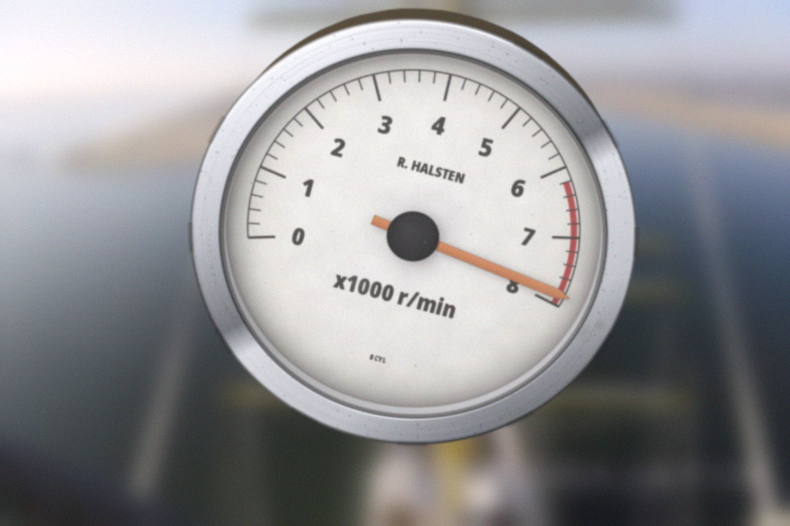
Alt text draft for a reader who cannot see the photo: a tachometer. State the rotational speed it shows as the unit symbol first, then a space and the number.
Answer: rpm 7800
